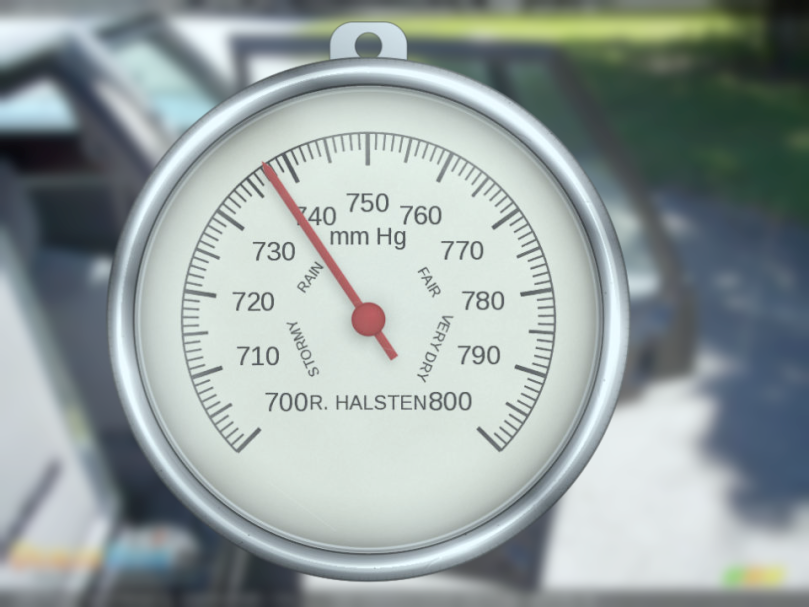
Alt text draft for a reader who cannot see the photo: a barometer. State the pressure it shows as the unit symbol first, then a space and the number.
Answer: mmHg 737.5
